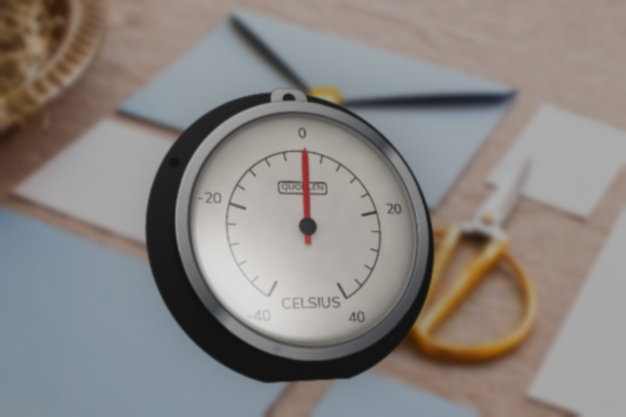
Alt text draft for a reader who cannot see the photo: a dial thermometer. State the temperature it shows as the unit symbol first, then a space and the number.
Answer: °C 0
